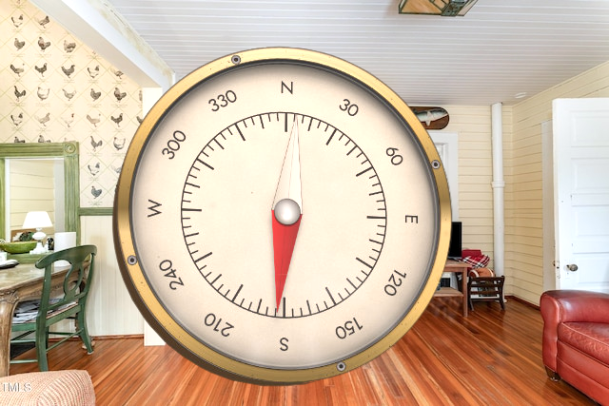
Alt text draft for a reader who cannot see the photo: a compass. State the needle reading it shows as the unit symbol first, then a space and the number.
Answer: ° 185
